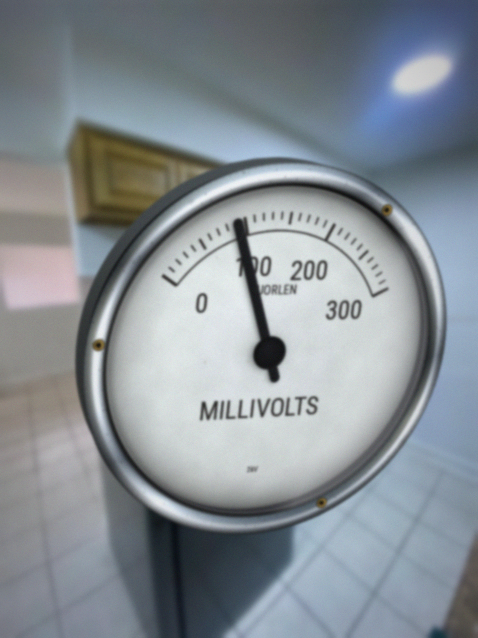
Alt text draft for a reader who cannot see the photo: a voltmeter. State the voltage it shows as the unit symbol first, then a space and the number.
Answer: mV 90
